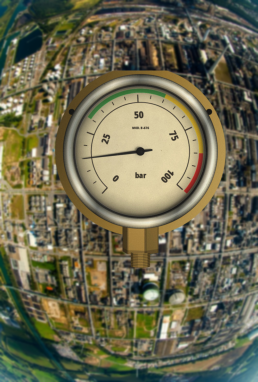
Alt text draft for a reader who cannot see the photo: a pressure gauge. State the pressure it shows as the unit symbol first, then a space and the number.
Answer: bar 15
